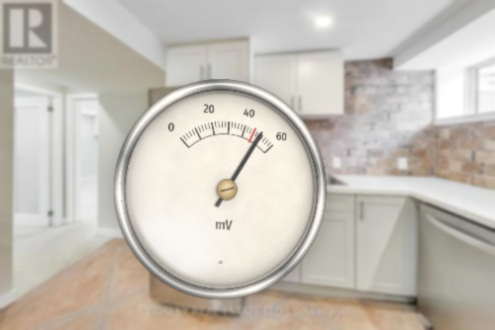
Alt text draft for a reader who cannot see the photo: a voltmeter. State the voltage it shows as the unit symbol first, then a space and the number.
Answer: mV 50
